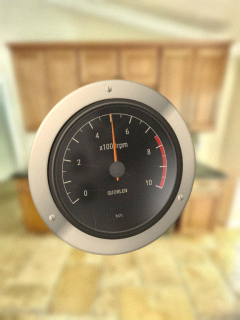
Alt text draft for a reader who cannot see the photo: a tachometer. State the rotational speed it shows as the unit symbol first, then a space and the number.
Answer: rpm 5000
